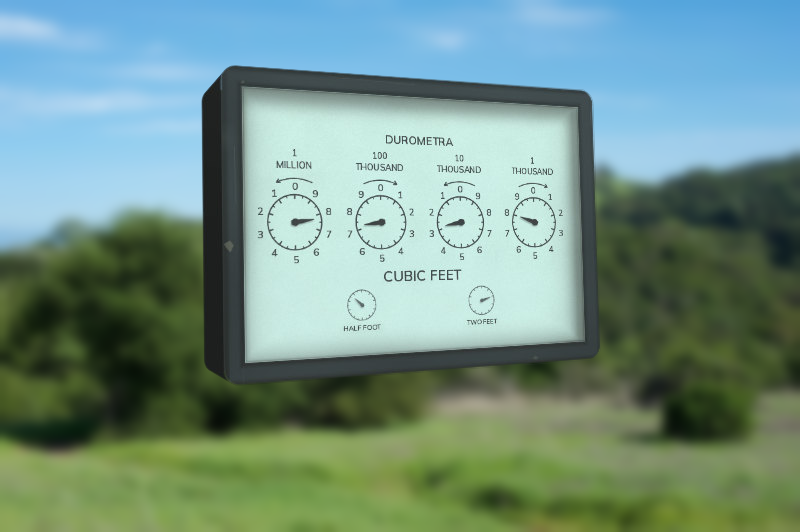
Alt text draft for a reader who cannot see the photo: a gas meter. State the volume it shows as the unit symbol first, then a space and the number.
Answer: ft³ 772800
